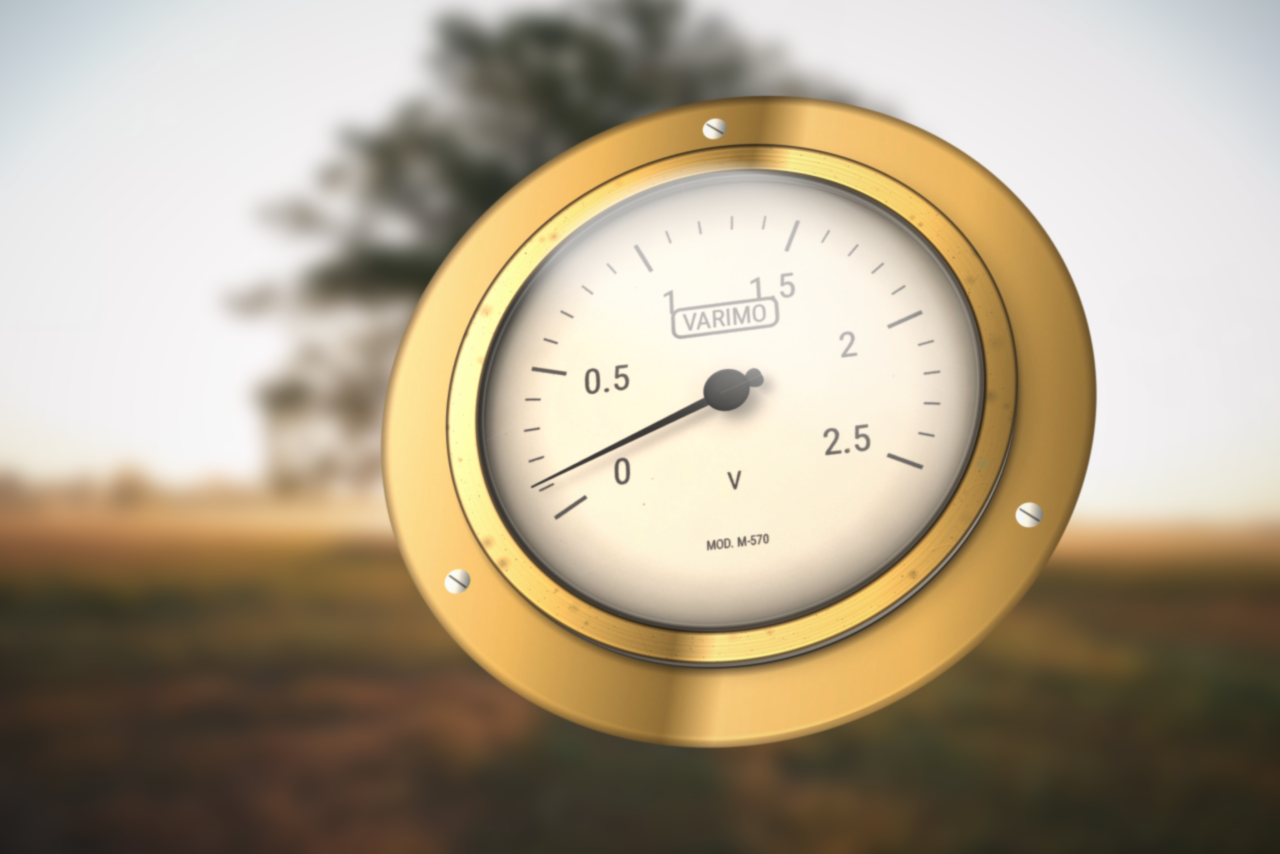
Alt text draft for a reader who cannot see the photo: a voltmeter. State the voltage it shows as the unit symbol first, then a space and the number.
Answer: V 0.1
